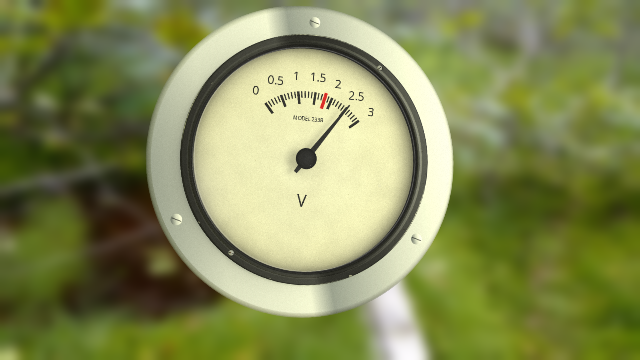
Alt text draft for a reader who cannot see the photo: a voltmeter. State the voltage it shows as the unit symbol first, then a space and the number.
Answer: V 2.5
